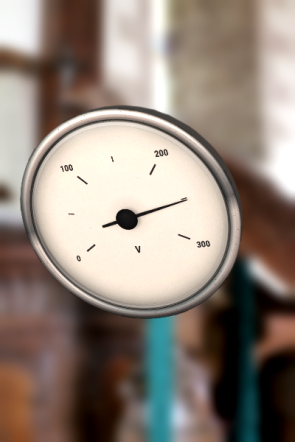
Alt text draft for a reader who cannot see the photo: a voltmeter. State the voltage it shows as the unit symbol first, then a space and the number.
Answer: V 250
